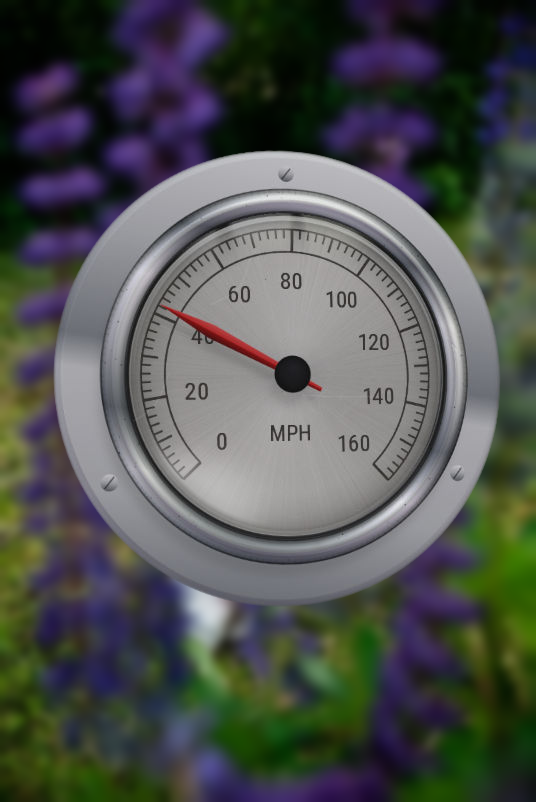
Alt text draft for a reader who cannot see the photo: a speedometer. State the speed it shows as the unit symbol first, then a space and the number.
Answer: mph 42
